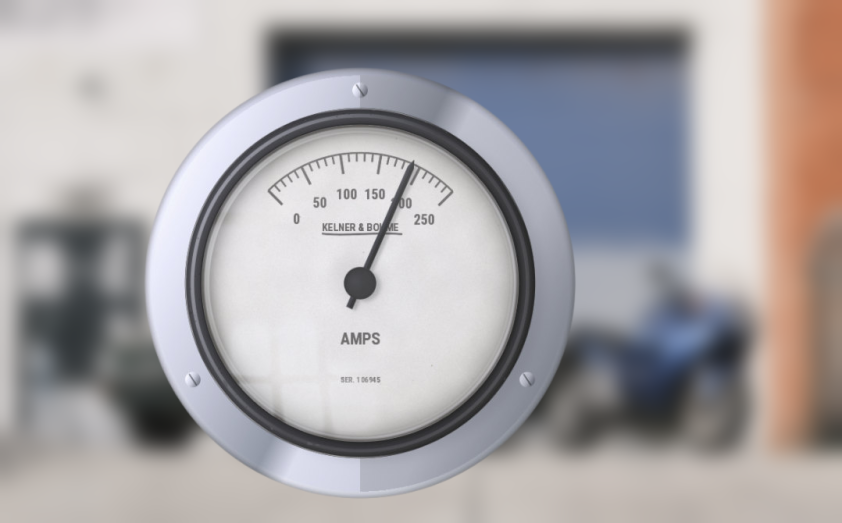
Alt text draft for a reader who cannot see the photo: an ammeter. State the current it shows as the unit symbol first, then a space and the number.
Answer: A 190
